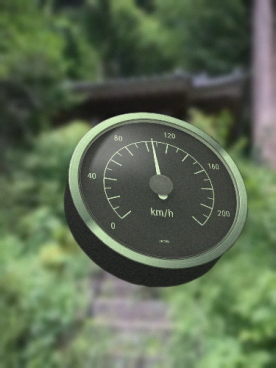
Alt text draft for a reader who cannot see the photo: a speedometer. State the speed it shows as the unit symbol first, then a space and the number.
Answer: km/h 105
